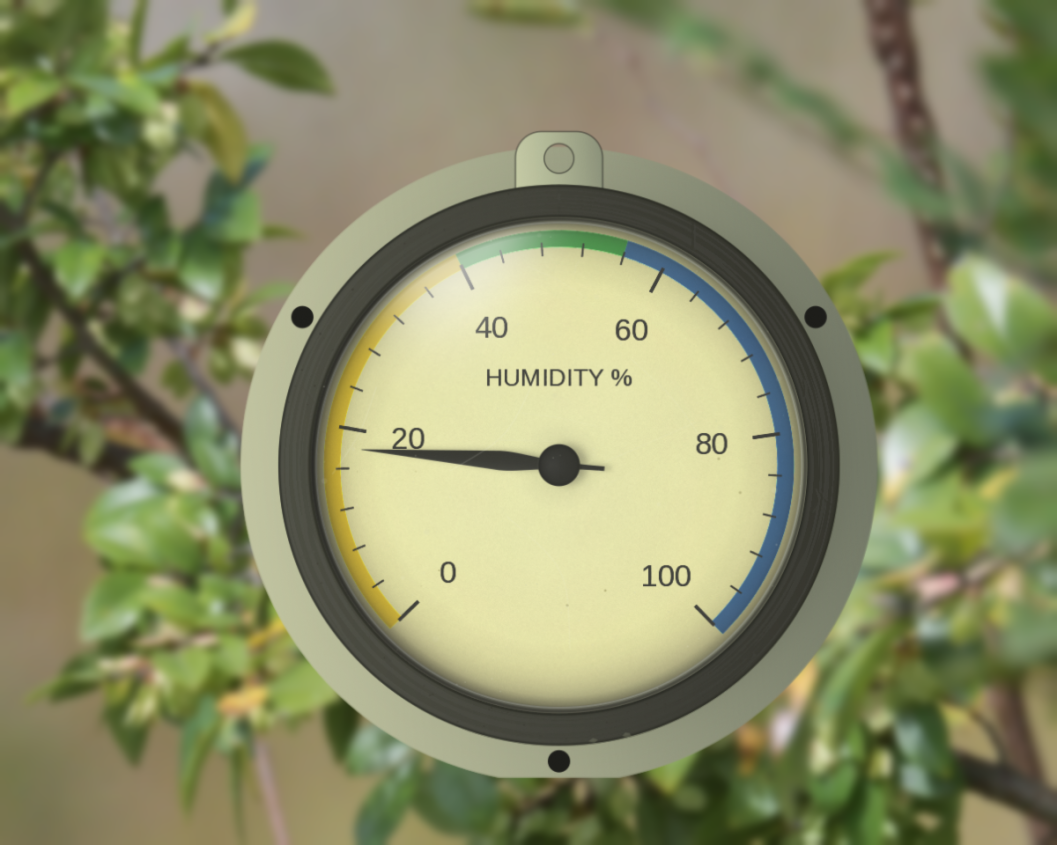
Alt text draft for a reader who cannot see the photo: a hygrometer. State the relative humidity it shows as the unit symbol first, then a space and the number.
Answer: % 18
